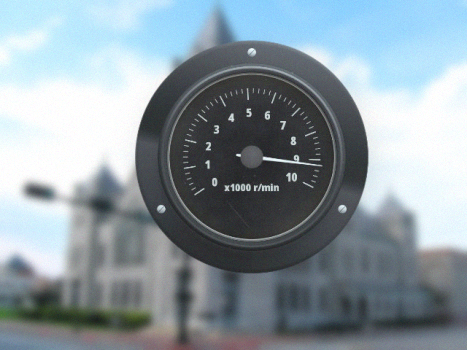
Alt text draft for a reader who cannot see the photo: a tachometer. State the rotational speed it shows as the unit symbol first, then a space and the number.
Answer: rpm 9200
